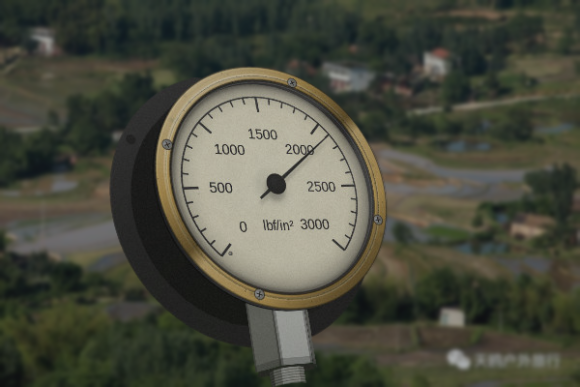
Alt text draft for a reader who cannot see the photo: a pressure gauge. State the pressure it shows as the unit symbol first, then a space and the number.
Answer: psi 2100
